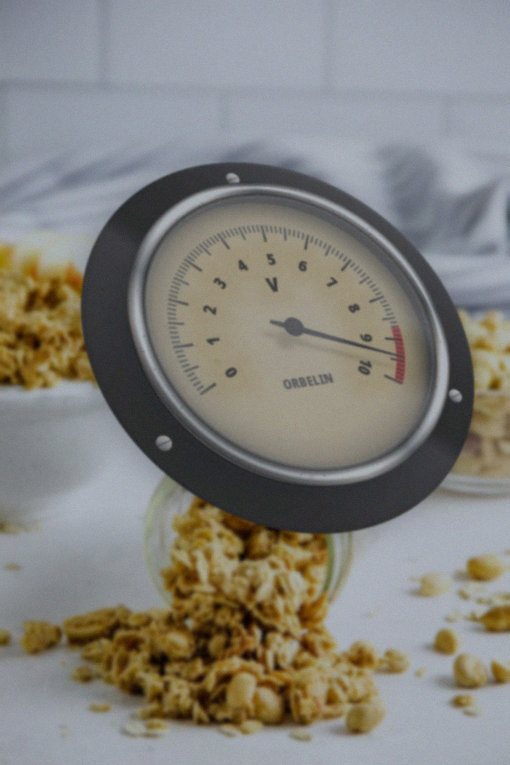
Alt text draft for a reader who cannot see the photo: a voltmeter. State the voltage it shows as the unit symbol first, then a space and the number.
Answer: V 9.5
